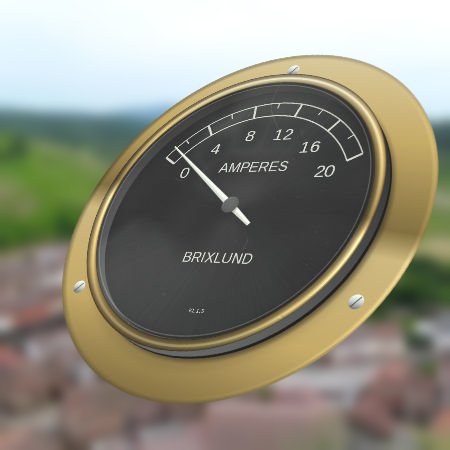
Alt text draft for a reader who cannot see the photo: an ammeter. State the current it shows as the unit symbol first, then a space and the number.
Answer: A 1
